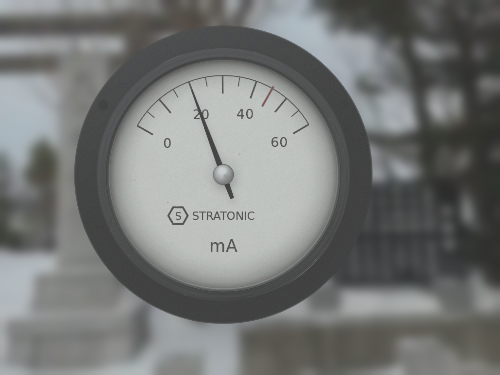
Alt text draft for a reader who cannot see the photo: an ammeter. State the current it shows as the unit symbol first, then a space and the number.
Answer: mA 20
